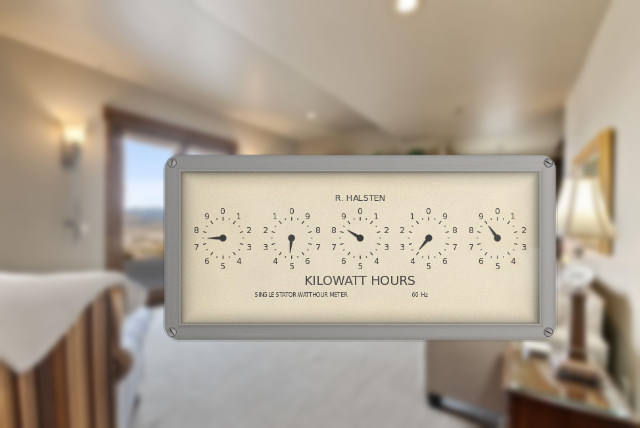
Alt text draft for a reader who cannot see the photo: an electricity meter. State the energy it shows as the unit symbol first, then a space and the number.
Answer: kWh 74839
